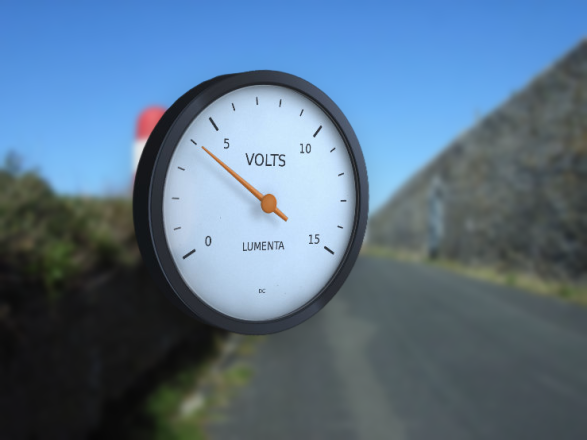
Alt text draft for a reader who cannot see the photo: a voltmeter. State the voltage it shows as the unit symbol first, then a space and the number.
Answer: V 4
